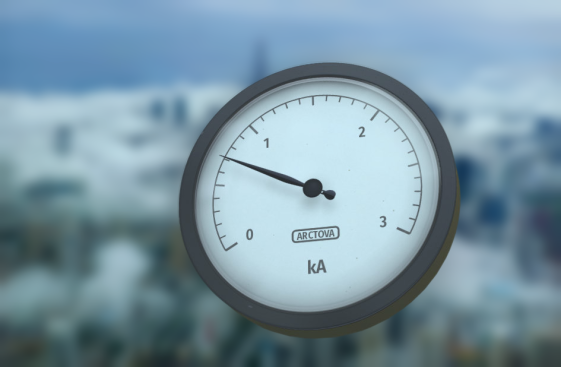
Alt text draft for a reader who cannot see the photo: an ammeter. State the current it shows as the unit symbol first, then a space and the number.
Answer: kA 0.7
